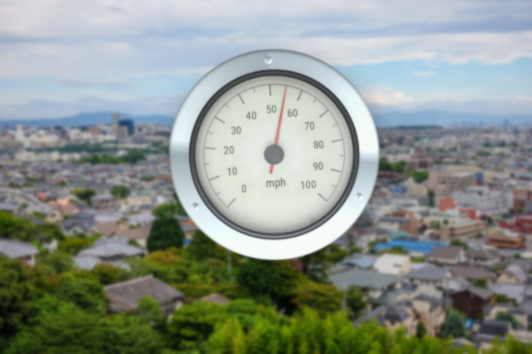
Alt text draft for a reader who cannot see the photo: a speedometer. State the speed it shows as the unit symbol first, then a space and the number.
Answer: mph 55
